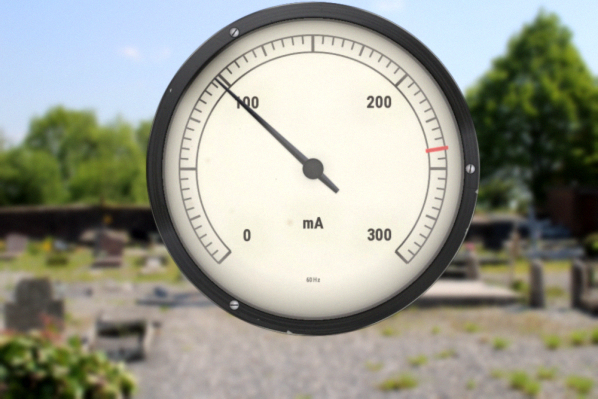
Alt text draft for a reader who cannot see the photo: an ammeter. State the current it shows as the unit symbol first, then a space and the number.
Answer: mA 97.5
